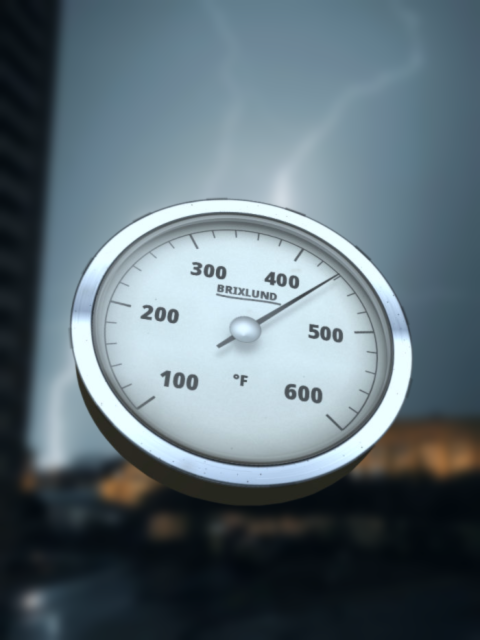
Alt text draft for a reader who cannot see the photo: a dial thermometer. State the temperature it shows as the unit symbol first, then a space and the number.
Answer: °F 440
